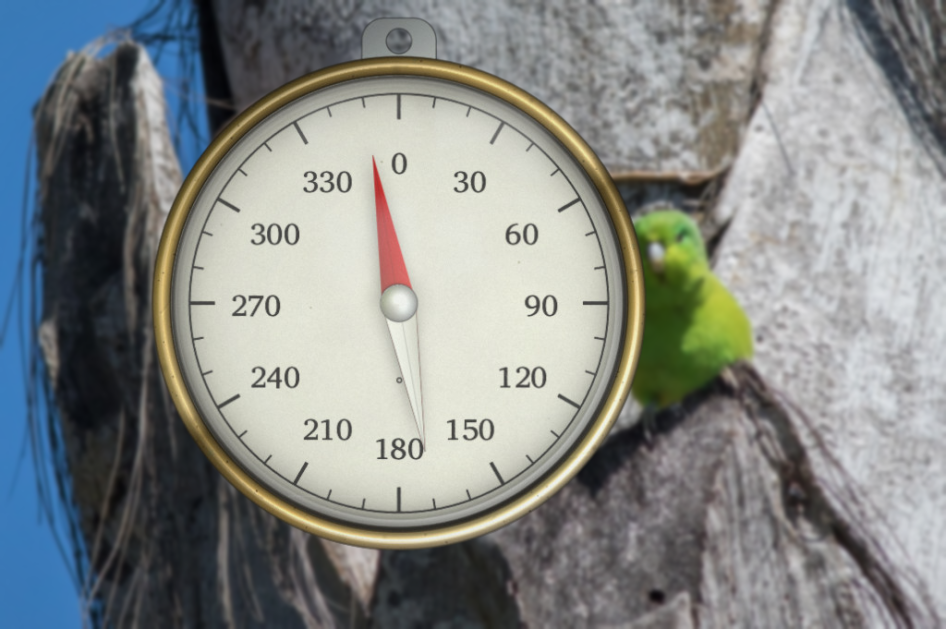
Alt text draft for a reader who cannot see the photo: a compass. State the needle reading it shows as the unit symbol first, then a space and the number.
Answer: ° 350
